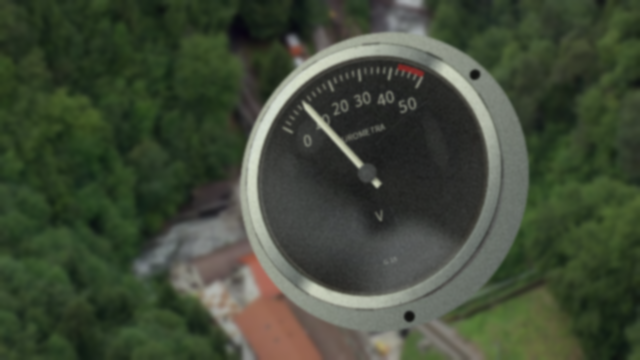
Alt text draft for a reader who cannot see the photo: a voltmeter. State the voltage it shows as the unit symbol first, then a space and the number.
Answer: V 10
